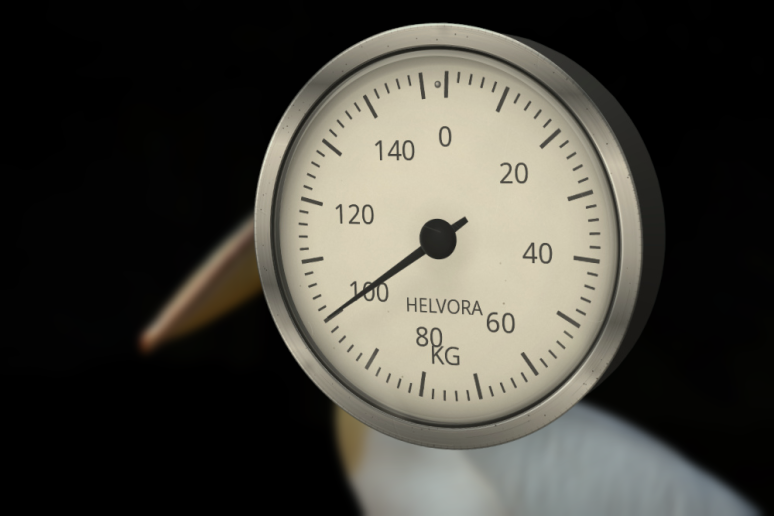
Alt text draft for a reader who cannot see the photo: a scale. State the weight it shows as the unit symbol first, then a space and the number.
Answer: kg 100
